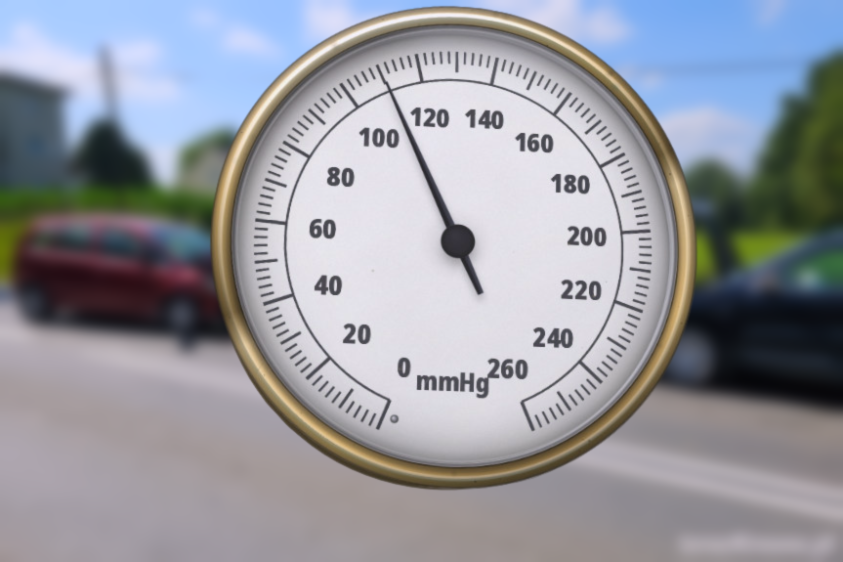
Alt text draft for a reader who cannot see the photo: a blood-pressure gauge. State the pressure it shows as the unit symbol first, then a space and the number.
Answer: mmHg 110
